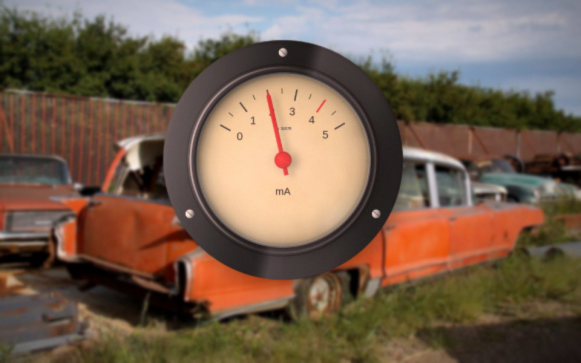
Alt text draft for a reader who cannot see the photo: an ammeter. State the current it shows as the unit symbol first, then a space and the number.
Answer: mA 2
